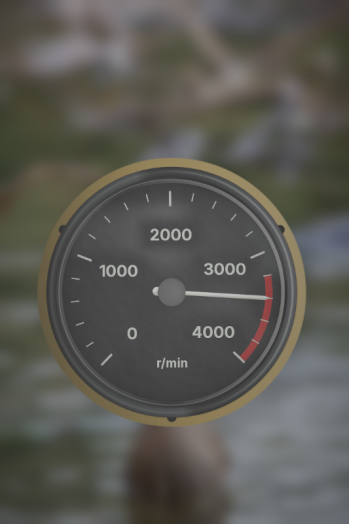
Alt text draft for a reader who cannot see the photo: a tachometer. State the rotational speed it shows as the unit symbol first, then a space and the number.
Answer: rpm 3400
